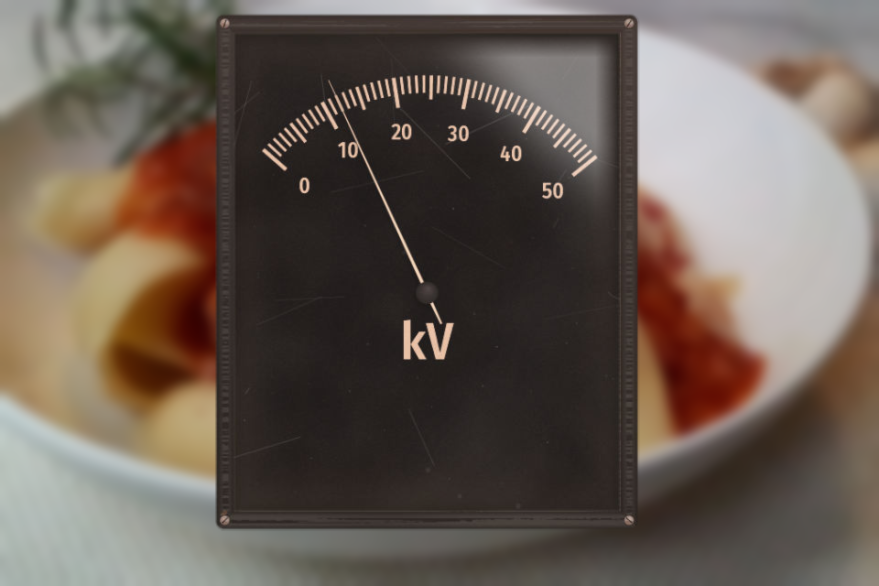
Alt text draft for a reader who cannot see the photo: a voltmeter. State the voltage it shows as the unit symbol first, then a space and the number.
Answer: kV 12
